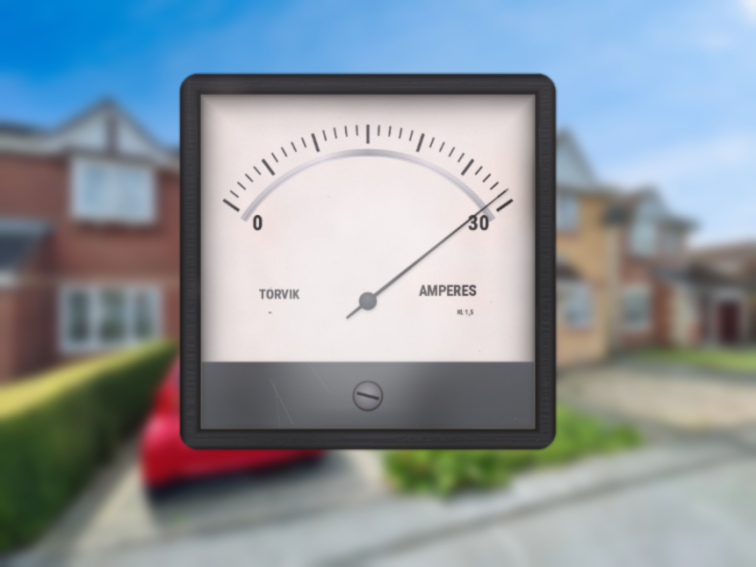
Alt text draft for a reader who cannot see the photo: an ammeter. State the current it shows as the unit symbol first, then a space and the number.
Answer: A 29
